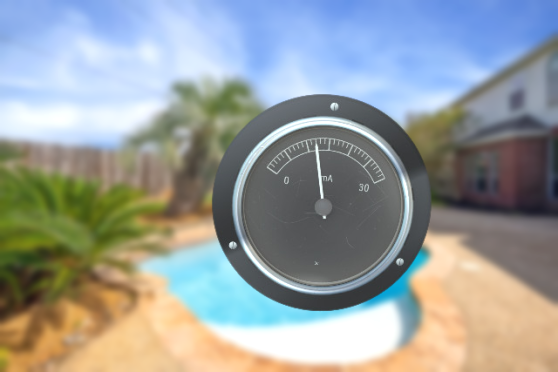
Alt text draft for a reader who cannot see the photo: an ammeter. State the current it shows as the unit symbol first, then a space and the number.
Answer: mA 12
